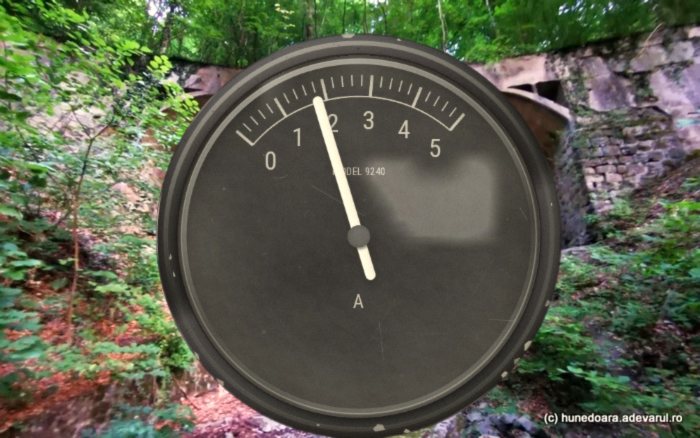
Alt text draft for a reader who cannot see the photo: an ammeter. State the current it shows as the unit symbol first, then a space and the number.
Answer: A 1.8
